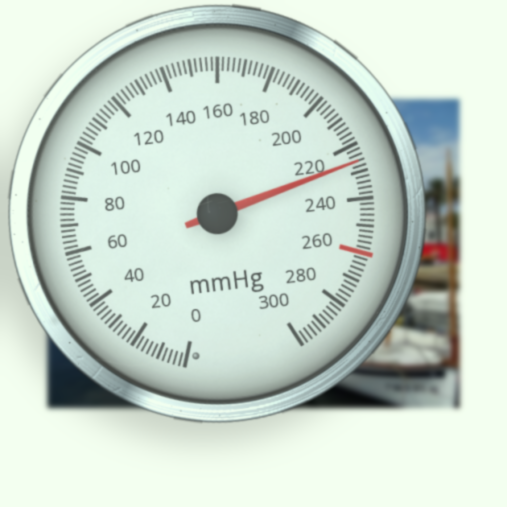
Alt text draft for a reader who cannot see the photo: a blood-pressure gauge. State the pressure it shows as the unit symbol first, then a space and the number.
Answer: mmHg 226
